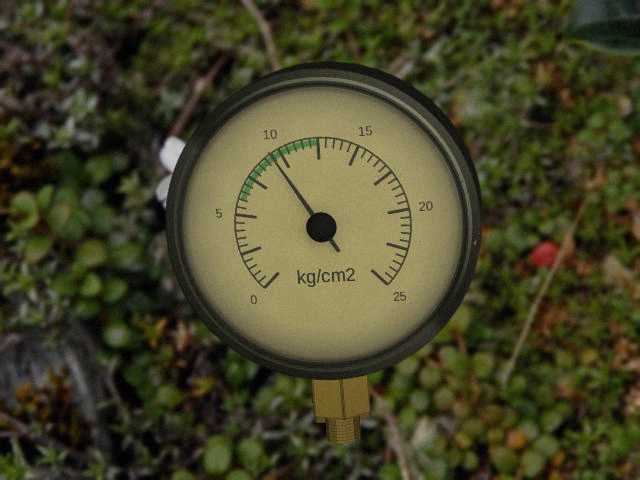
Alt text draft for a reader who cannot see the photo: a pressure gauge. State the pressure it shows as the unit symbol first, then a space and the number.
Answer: kg/cm² 9.5
